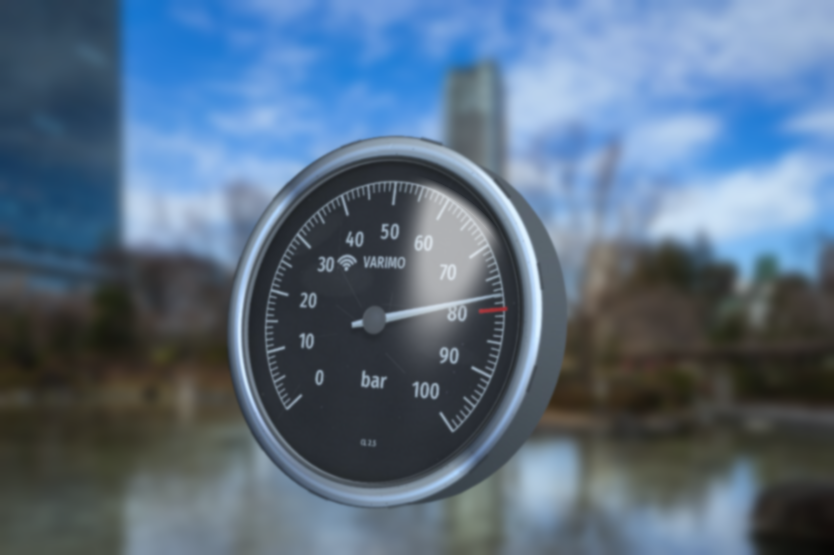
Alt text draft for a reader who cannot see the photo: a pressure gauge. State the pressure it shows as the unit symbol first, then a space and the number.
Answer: bar 78
